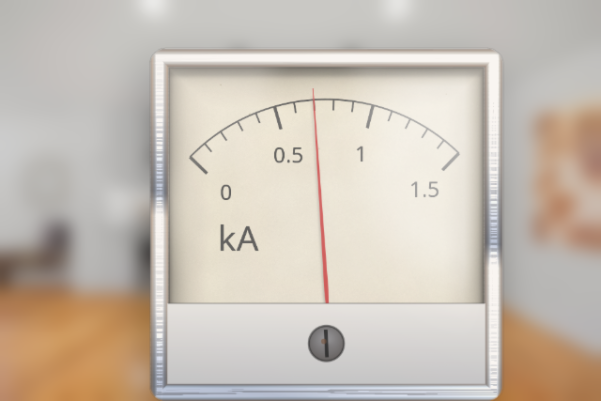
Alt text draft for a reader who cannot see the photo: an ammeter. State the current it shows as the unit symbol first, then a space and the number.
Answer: kA 0.7
